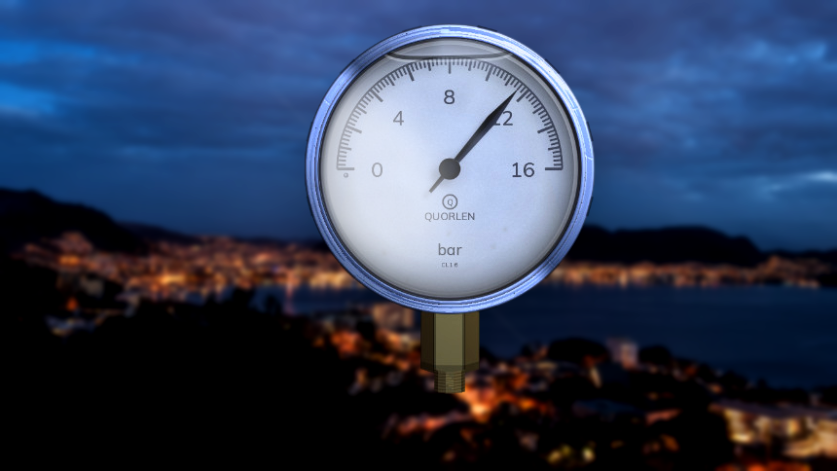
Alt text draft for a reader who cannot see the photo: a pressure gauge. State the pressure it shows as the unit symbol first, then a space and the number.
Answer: bar 11.6
